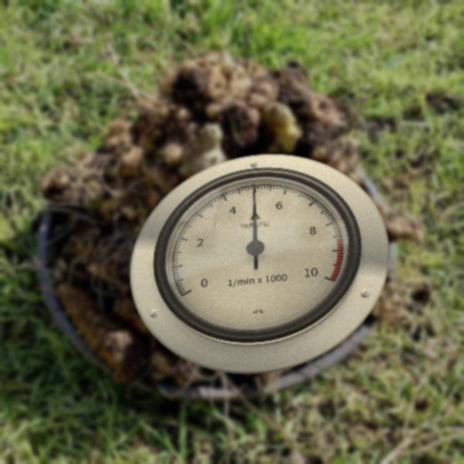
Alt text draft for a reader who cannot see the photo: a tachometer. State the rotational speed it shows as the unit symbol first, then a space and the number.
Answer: rpm 5000
